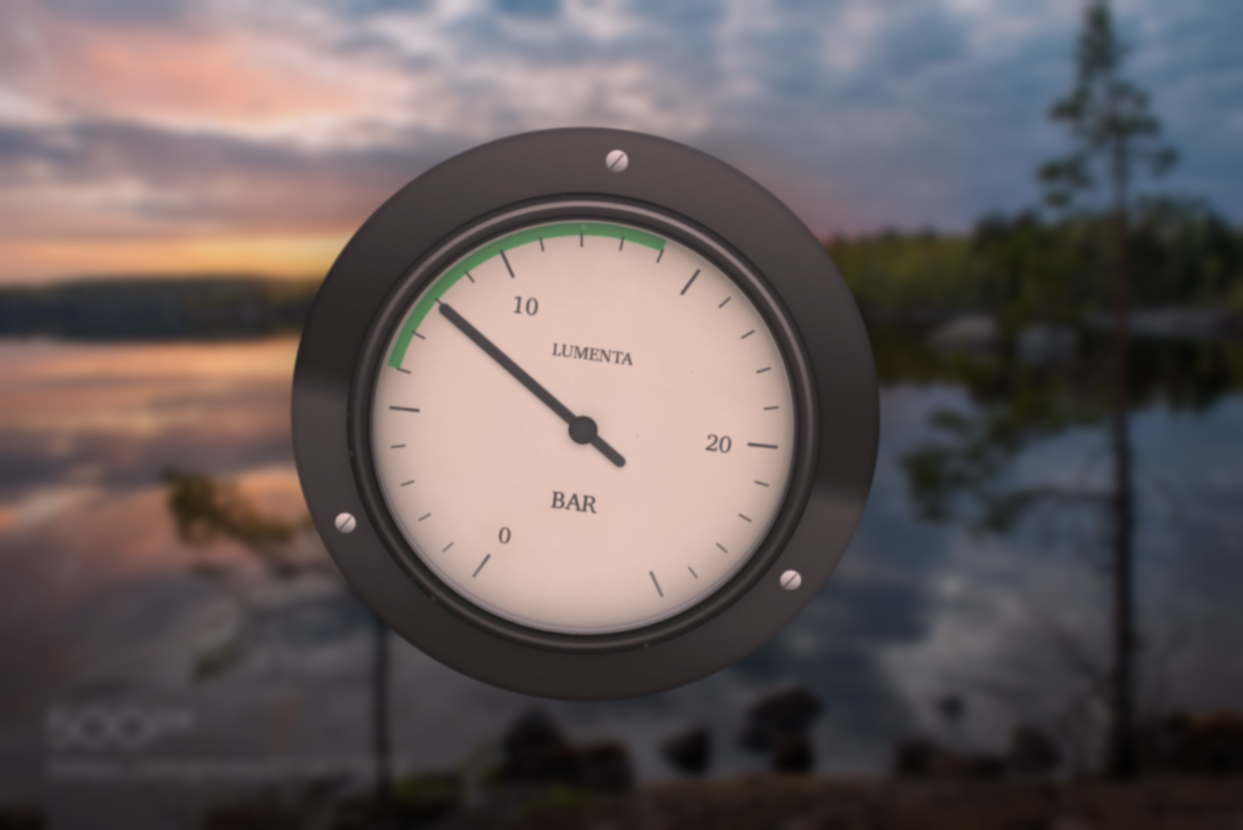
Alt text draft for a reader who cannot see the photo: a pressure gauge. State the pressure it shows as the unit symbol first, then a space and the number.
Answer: bar 8
